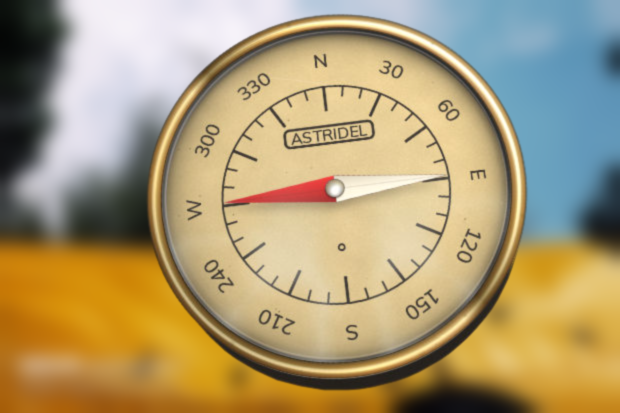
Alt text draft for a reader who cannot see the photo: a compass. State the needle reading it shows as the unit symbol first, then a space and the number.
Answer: ° 270
